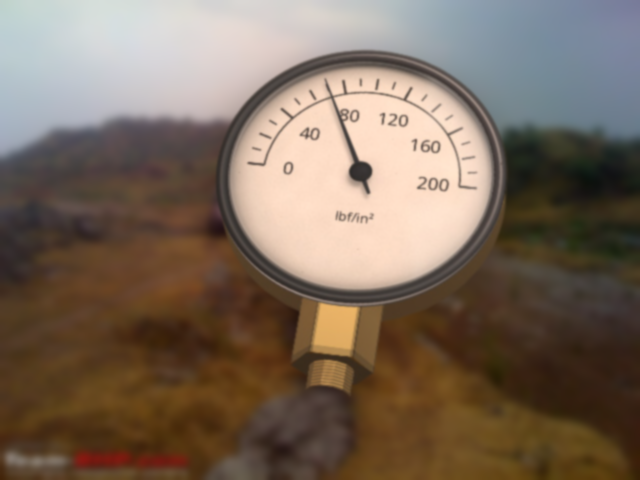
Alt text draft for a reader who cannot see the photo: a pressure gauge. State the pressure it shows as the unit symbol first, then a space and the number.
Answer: psi 70
